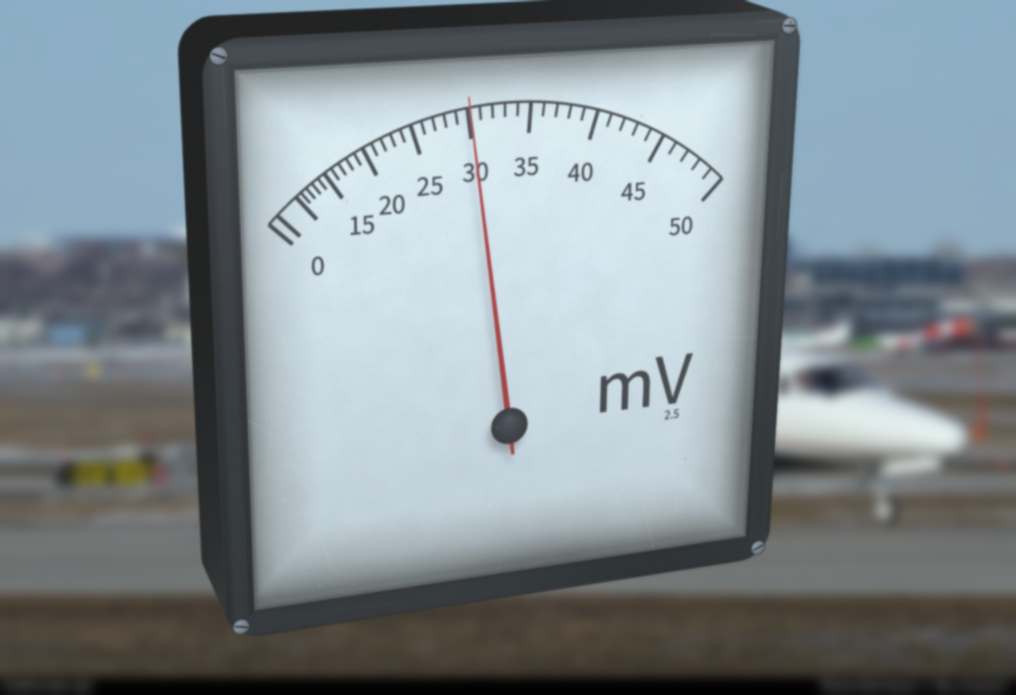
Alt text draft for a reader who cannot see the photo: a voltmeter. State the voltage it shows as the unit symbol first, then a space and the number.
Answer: mV 30
